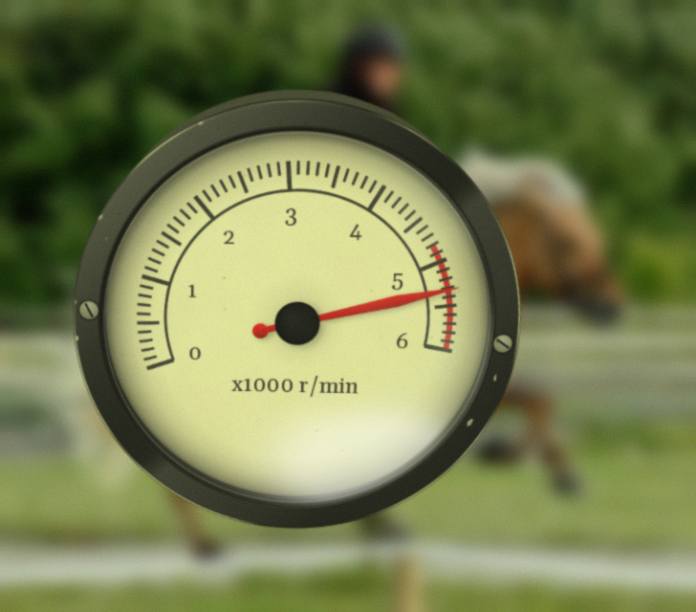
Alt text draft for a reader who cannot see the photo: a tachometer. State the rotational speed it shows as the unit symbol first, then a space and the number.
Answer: rpm 5300
